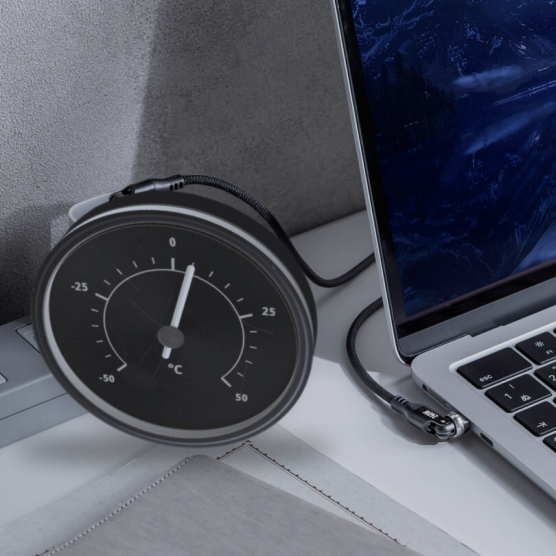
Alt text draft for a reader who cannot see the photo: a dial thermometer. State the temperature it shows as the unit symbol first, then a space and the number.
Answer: °C 5
